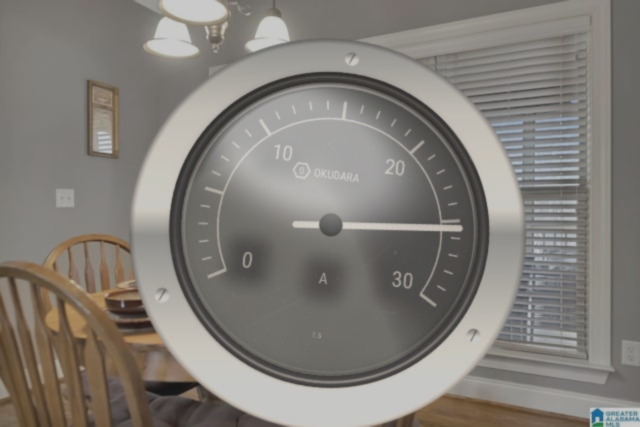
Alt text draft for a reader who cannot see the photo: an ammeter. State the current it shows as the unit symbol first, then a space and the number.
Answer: A 25.5
